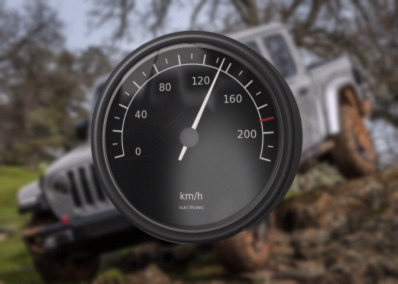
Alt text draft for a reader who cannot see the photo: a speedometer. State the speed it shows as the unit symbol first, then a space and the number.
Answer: km/h 135
